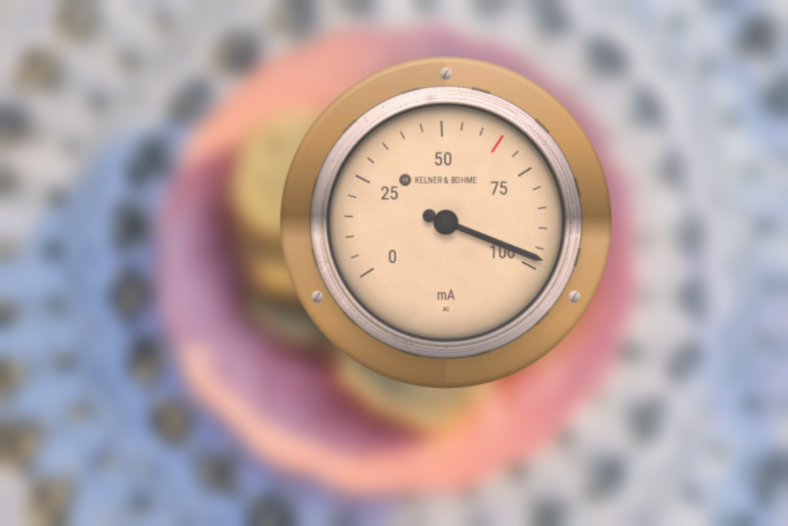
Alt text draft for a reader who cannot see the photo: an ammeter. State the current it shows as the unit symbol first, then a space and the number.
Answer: mA 97.5
